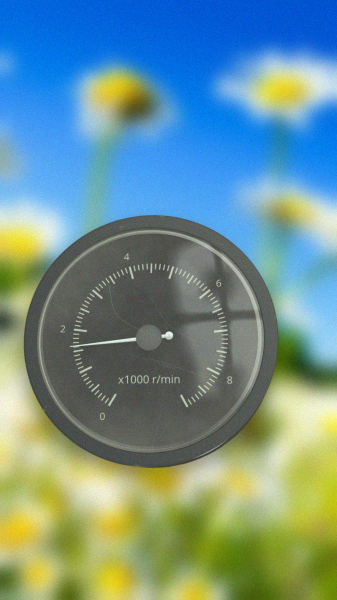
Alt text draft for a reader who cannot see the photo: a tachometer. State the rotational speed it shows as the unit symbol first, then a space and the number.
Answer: rpm 1600
